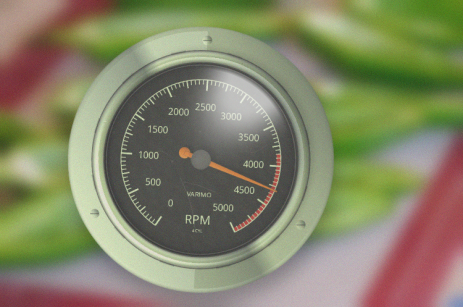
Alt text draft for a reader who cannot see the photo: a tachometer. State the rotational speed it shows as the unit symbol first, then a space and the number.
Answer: rpm 4300
